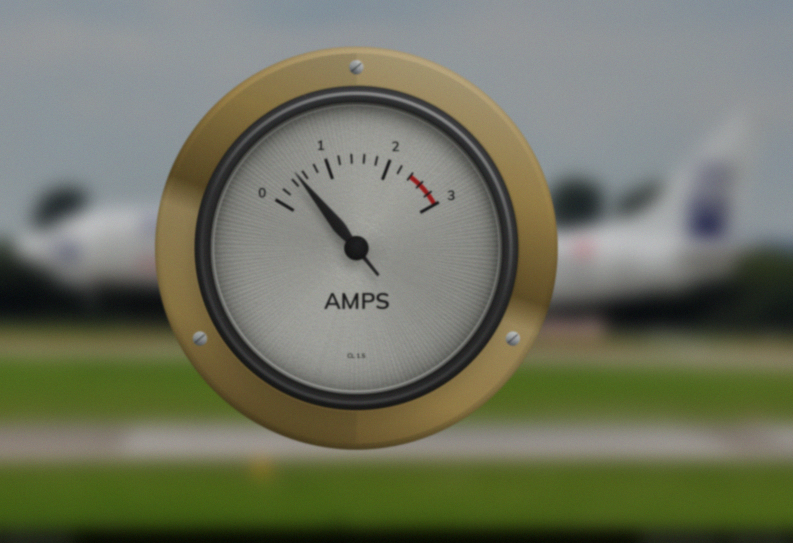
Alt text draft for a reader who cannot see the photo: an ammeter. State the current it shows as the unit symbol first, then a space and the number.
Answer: A 0.5
